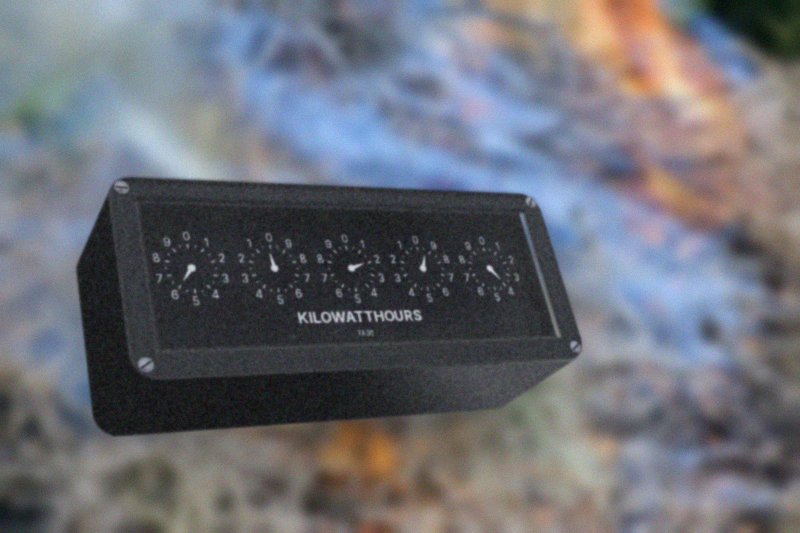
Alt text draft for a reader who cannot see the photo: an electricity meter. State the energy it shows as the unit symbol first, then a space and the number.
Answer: kWh 60194
